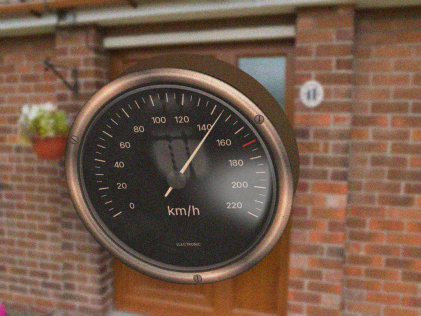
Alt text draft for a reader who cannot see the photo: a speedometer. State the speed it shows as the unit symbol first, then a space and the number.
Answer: km/h 145
